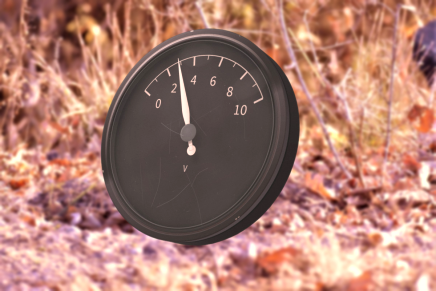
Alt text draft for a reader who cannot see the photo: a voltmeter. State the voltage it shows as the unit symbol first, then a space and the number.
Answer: V 3
